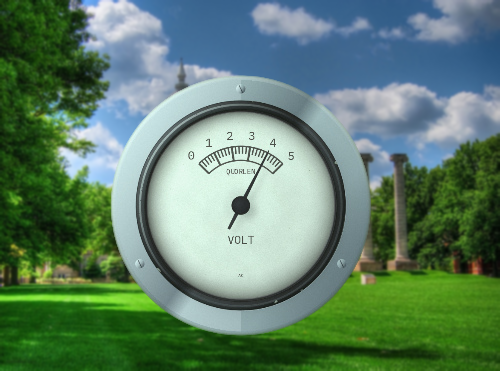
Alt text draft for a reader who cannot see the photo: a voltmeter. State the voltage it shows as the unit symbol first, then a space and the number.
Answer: V 4
